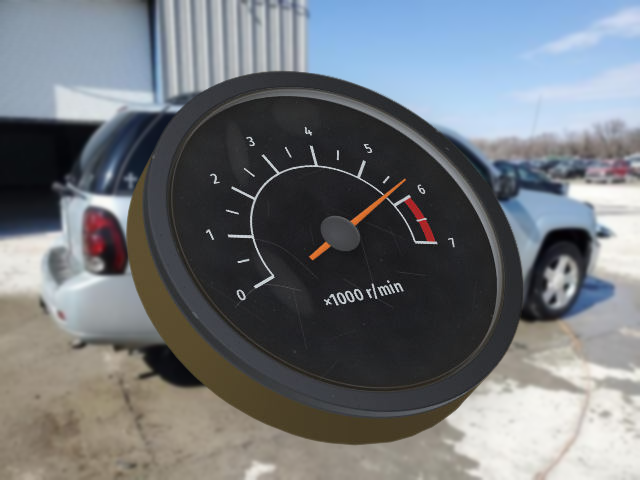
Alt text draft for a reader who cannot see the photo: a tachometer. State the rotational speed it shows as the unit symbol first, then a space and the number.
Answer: rpm 5750
